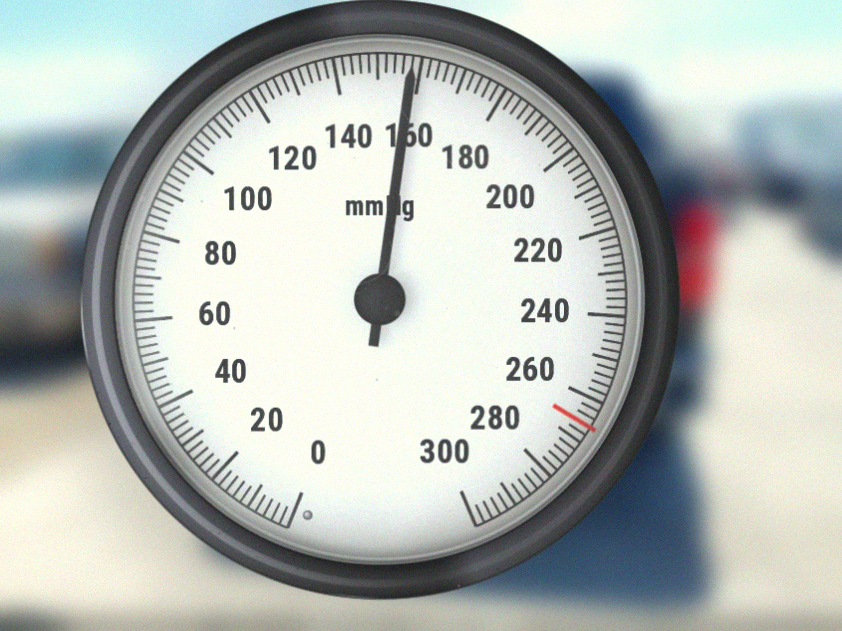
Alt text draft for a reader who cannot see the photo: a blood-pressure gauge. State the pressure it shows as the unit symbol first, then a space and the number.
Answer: mmHg 158
